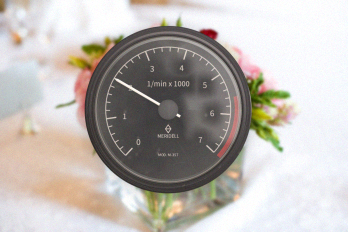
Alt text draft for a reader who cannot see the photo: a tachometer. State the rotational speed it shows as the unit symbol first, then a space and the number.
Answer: rpm 2000
